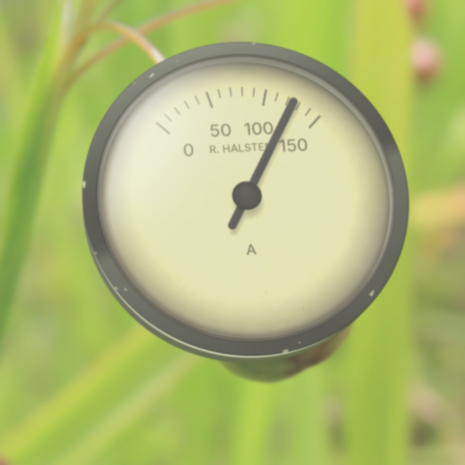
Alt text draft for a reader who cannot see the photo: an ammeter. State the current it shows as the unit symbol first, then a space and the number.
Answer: A 125
